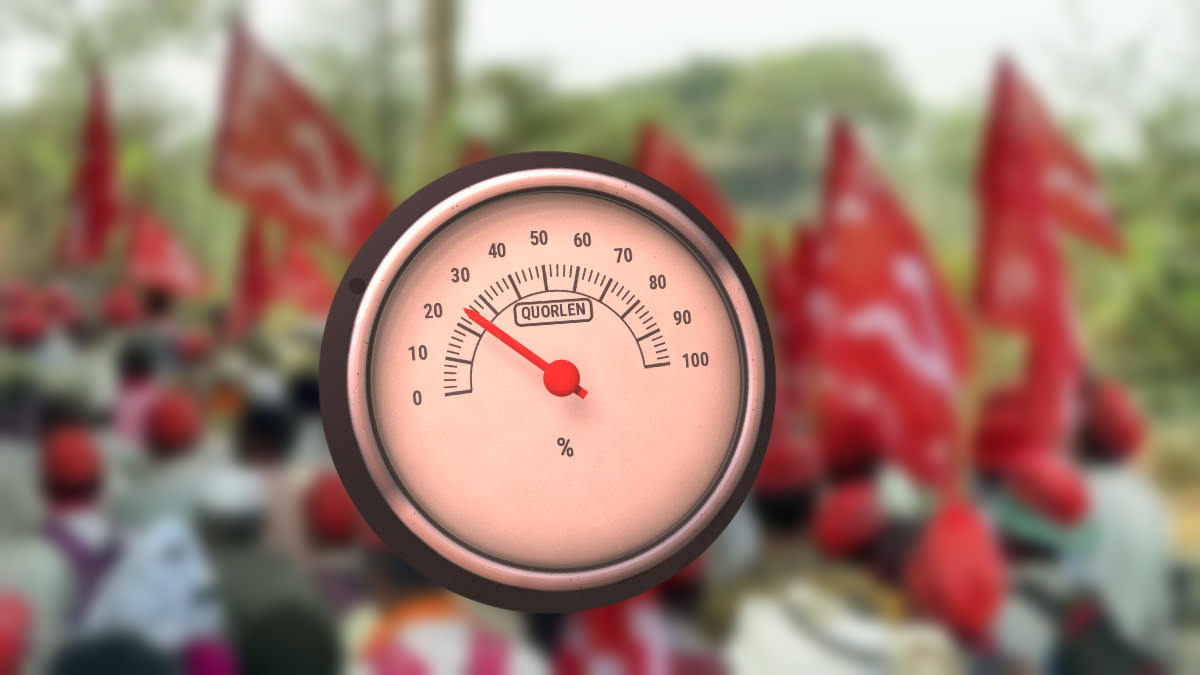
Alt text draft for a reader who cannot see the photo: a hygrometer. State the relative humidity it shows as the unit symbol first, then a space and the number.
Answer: % 24
